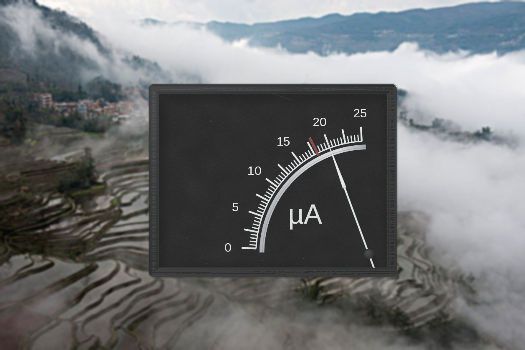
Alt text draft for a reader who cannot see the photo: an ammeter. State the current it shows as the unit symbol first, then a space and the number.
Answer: µA 20
